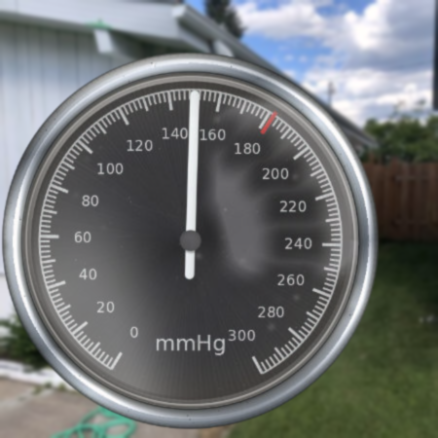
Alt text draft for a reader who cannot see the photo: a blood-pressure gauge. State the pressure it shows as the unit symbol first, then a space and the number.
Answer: mmHg 150
